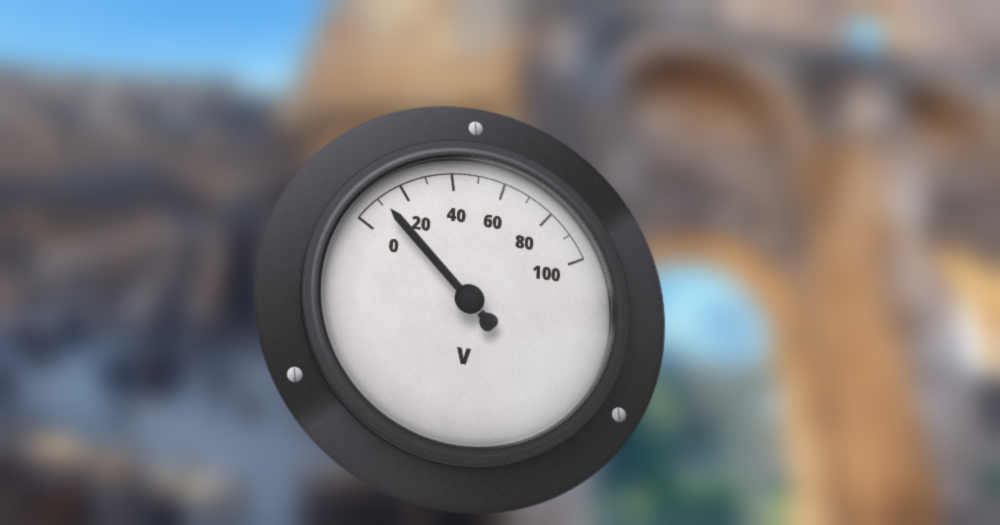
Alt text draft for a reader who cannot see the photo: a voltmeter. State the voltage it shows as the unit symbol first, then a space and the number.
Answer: V 10
